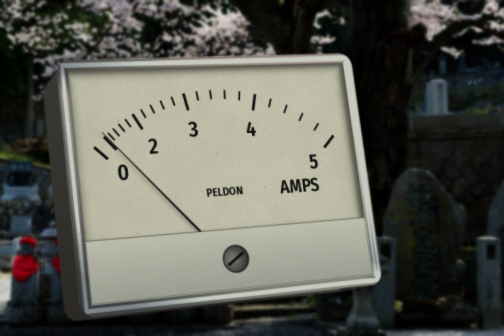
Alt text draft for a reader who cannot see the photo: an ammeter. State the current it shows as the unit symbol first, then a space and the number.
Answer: A 1
